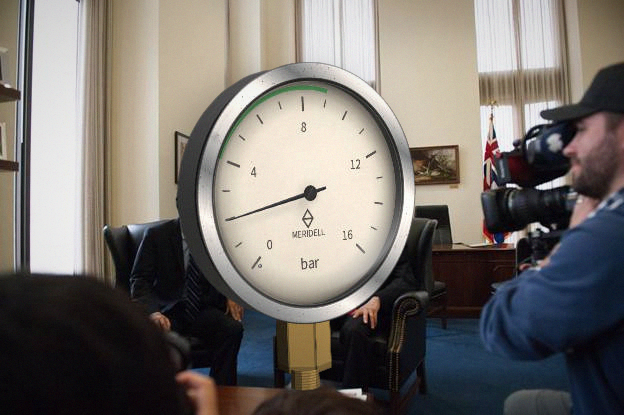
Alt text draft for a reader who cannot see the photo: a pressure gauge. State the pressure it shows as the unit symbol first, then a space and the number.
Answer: bar 2
